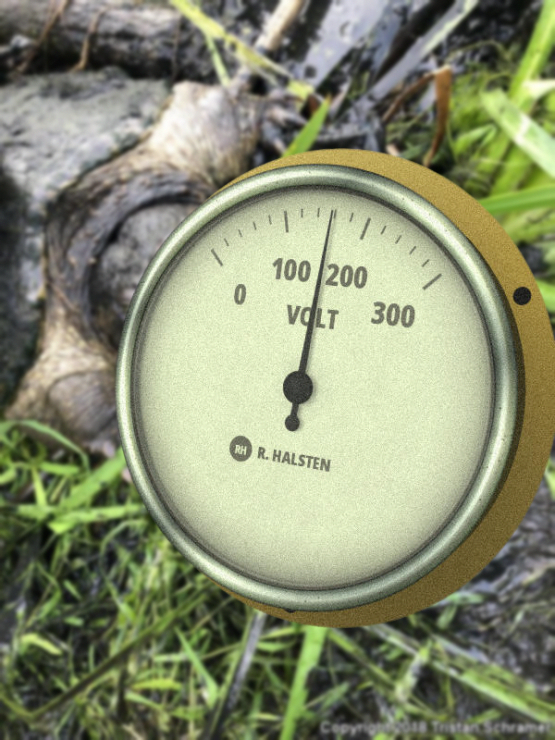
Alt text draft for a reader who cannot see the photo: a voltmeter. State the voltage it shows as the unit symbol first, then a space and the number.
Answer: V 160
